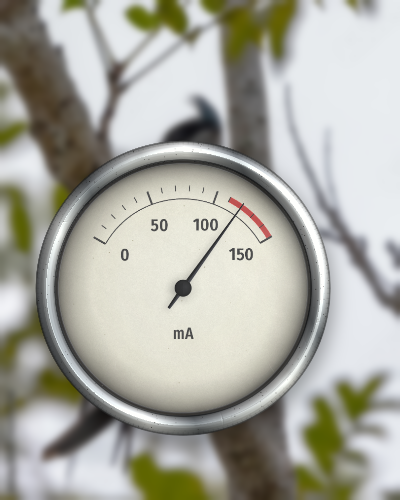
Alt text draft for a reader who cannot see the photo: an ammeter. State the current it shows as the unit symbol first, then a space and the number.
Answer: mA 120
